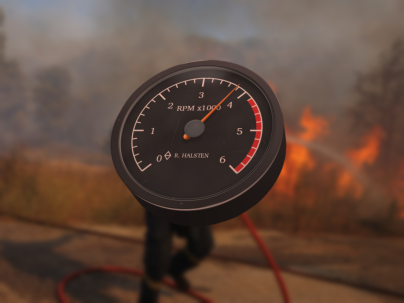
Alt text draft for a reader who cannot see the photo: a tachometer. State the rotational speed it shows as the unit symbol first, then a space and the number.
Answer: rpm 3800
